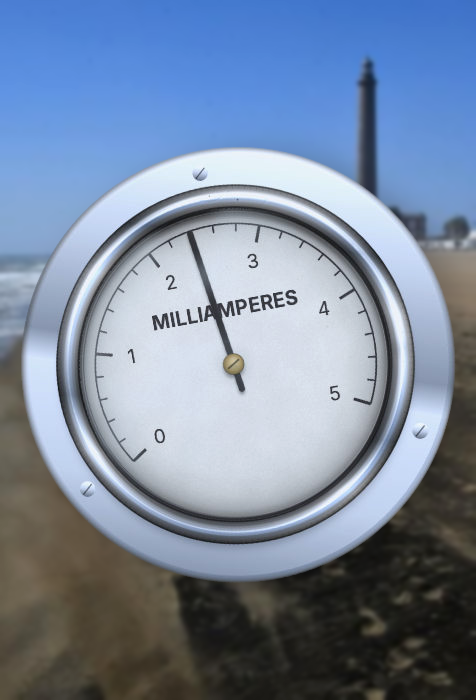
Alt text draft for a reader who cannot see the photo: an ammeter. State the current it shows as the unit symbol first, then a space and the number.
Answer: mA 2.4
